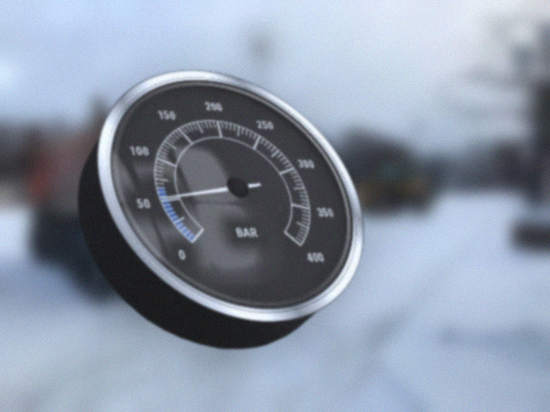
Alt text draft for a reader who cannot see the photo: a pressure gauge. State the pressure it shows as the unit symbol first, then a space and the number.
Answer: bar 50
